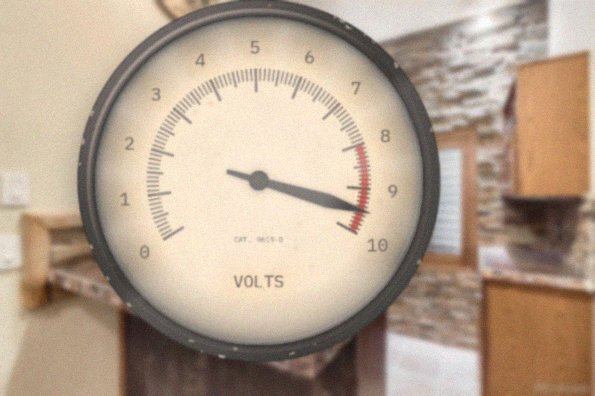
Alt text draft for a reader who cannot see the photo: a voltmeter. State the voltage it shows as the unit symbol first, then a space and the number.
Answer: V 9.5
